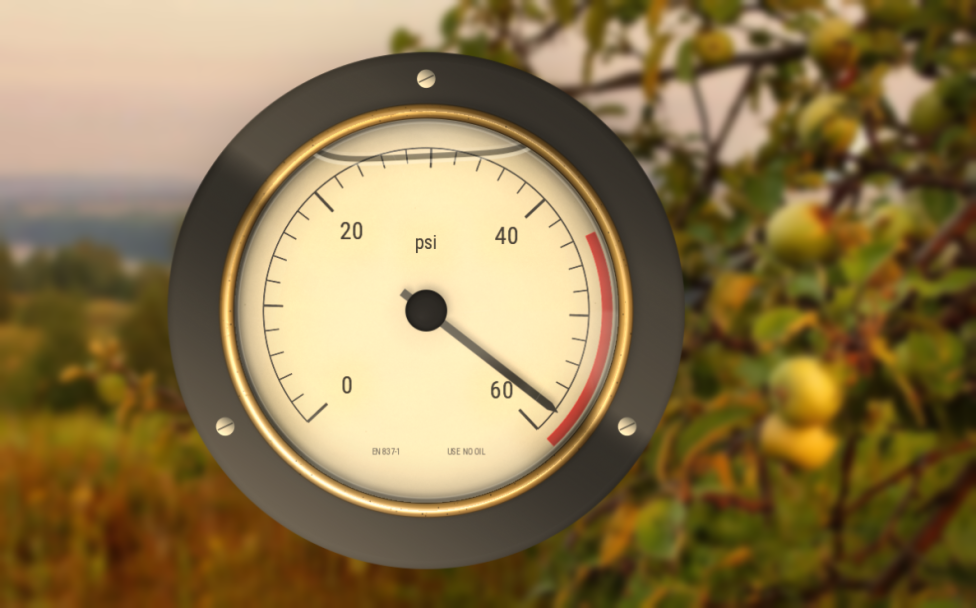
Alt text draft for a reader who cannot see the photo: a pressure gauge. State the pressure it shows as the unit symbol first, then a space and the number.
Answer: psi 58
